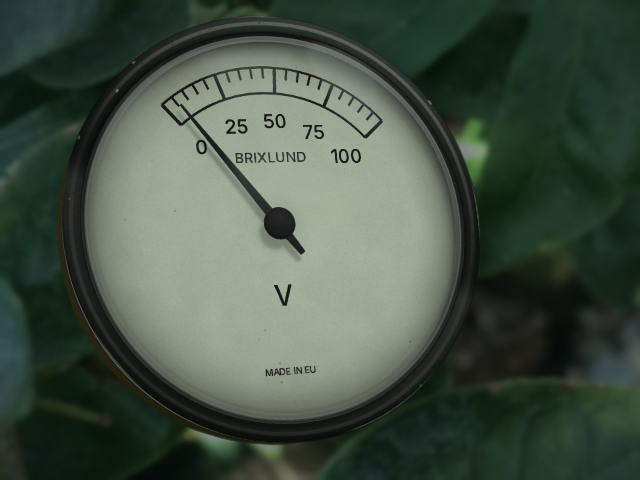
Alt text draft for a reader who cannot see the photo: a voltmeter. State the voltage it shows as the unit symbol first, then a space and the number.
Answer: V 5
